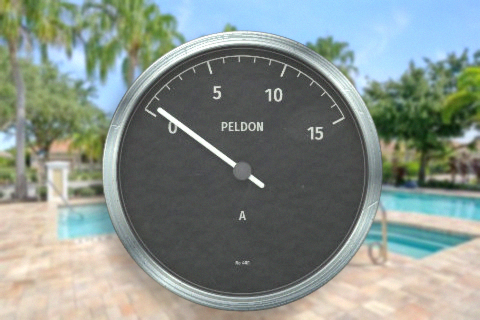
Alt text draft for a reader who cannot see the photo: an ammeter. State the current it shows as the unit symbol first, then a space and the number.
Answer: A 0.5
